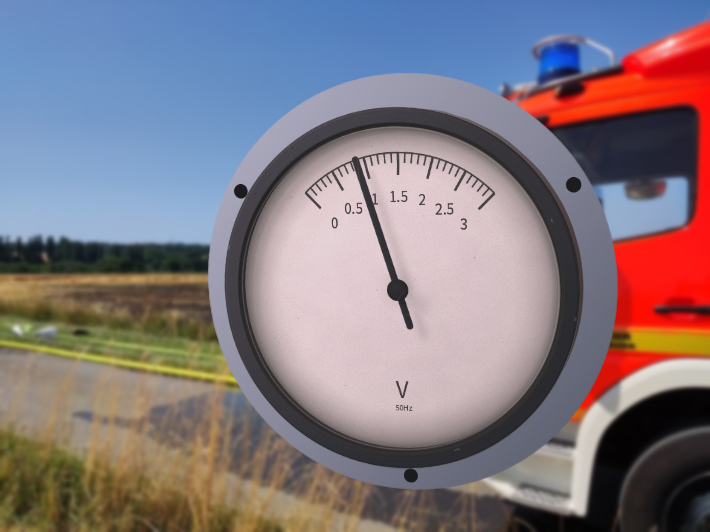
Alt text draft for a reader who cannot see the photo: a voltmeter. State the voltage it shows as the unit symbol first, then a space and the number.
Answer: V 0.9
